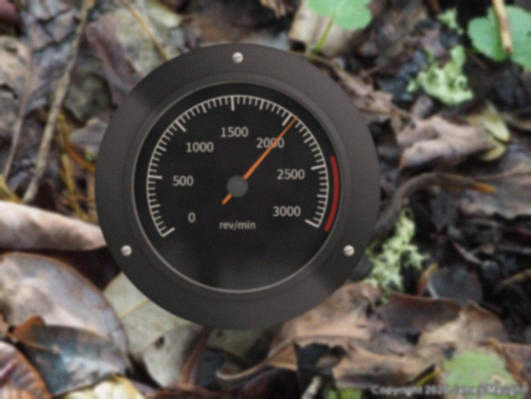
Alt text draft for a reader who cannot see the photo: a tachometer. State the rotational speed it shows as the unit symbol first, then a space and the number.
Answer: rpm 2050
